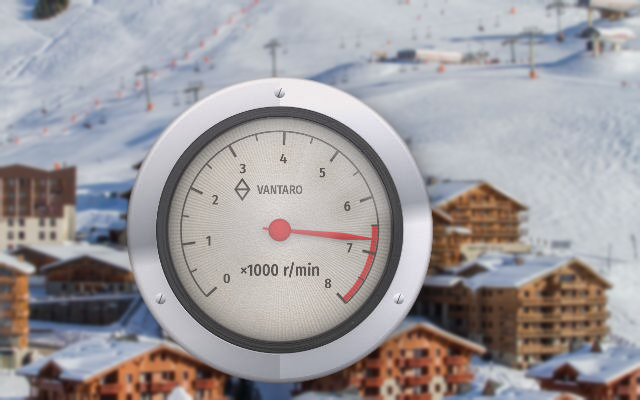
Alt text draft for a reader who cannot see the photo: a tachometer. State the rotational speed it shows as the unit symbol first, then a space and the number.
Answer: rpm 6750
